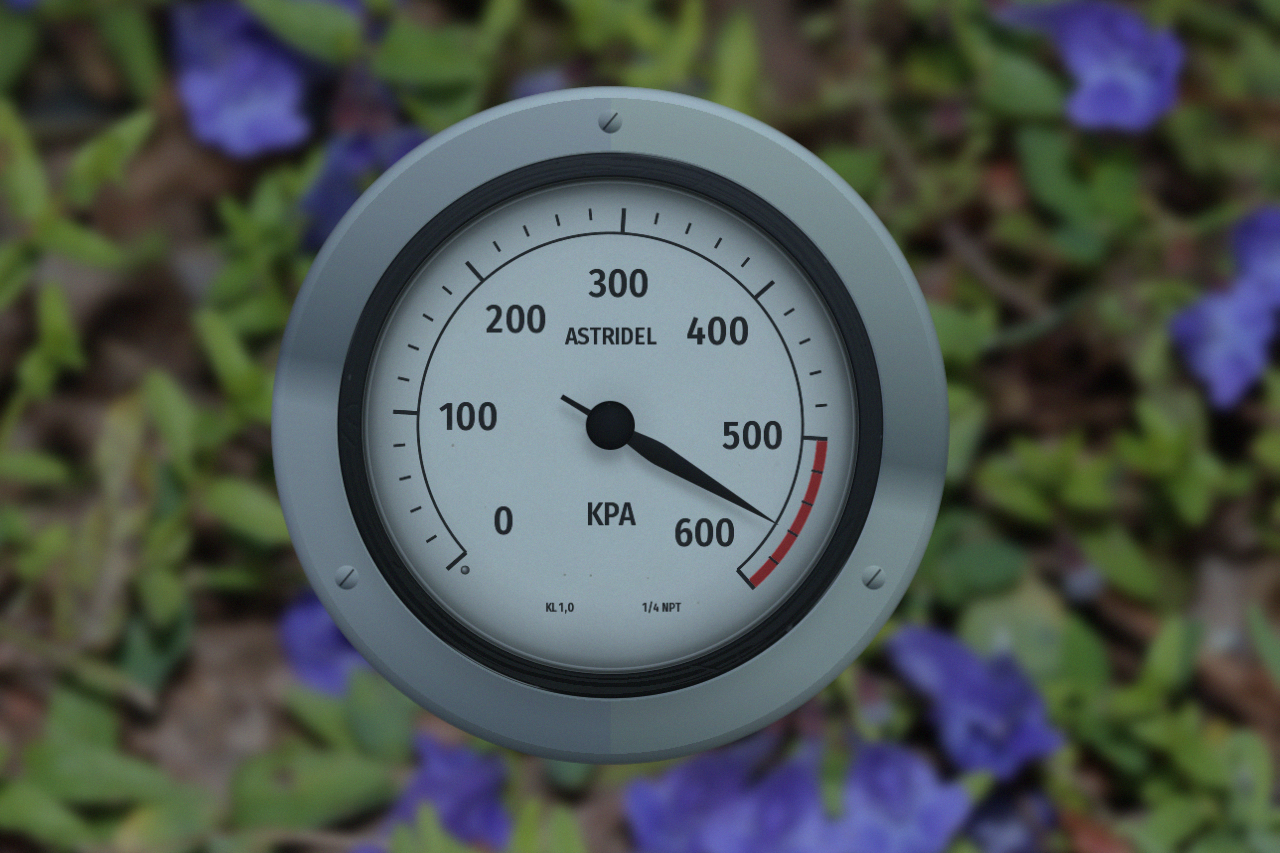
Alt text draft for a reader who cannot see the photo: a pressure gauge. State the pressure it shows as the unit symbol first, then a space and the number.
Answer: kPa 560
